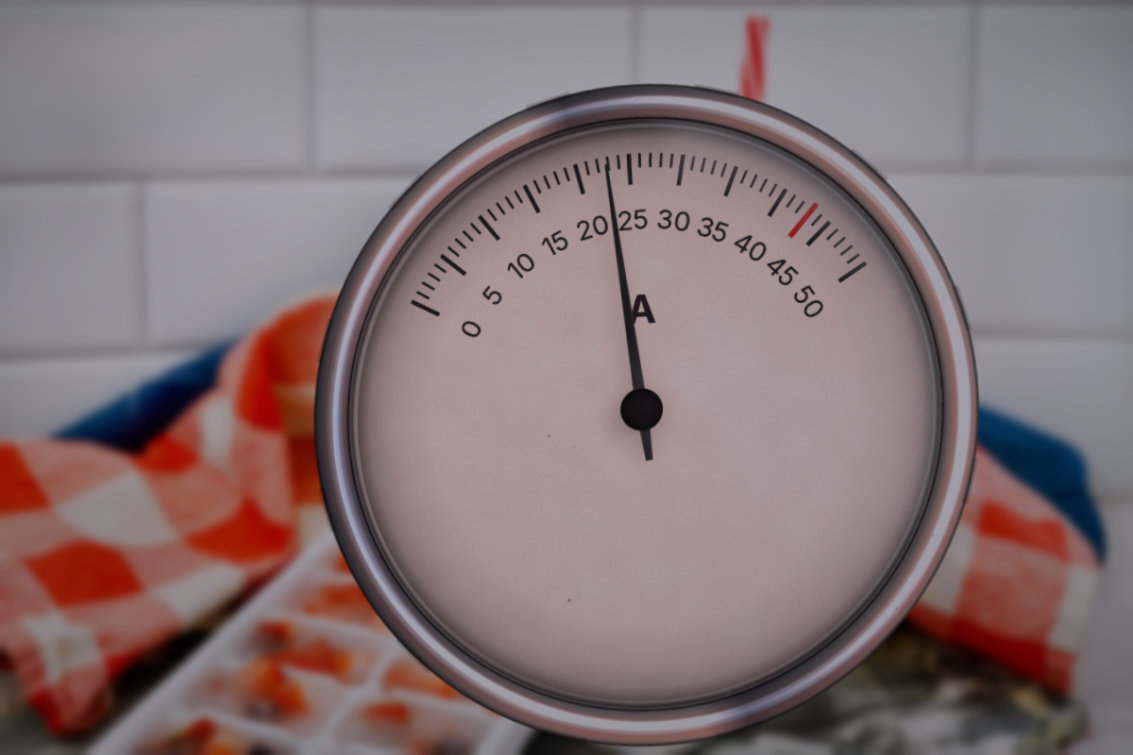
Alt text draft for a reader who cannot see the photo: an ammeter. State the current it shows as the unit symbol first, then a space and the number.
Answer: A 23
